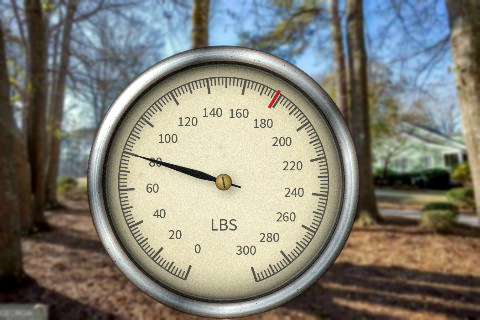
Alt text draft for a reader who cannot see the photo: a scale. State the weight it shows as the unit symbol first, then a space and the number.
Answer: lb 80
